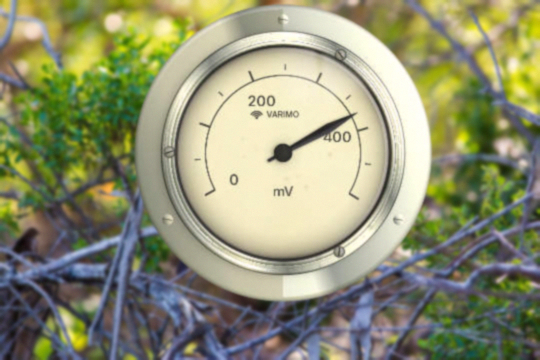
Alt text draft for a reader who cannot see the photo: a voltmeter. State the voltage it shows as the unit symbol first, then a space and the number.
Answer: mV 375
